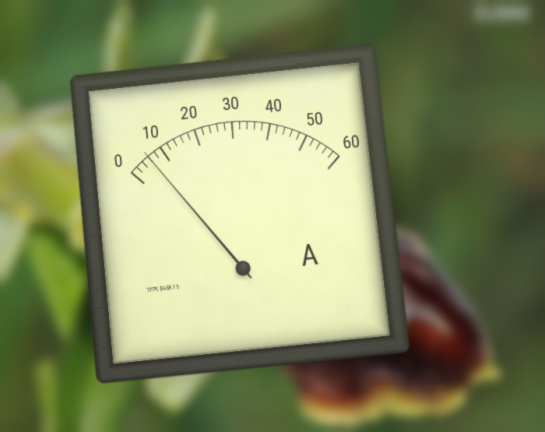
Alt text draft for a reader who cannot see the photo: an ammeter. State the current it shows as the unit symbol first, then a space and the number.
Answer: A 6
